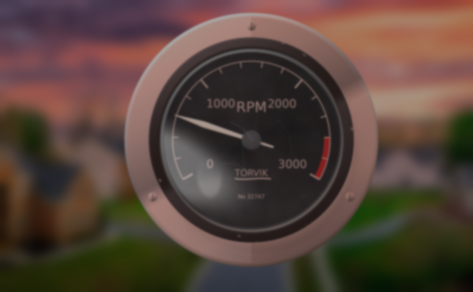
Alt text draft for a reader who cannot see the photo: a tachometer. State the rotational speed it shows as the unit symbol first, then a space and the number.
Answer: rpm 600
